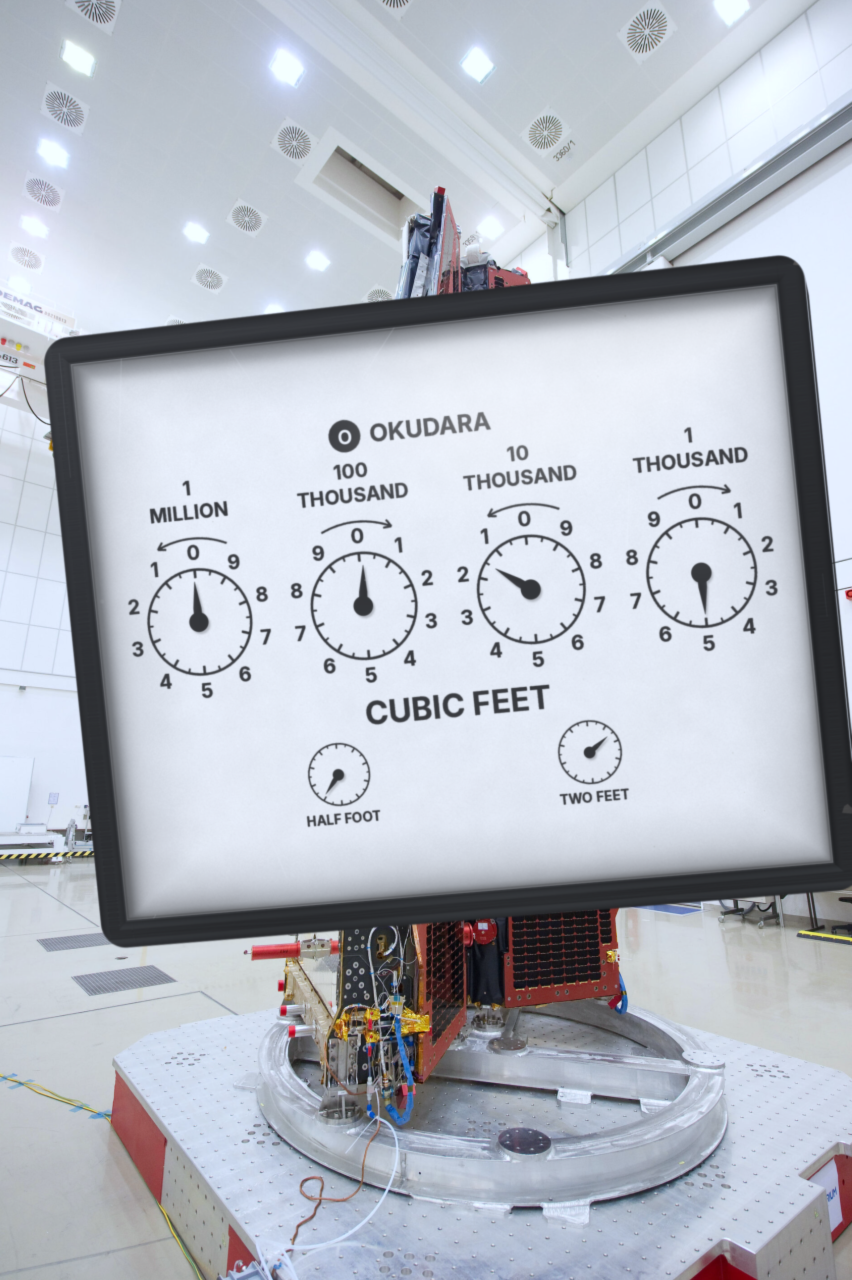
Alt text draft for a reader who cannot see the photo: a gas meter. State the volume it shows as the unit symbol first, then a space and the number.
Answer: ft³ 1500
